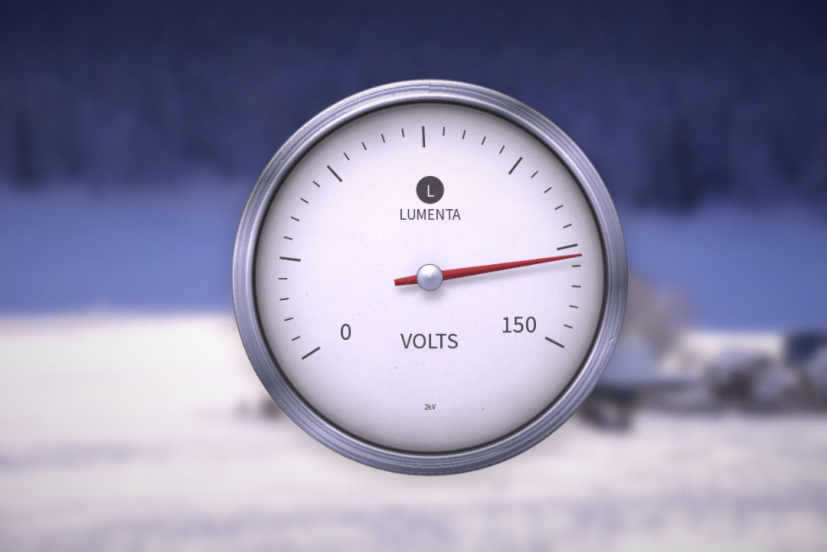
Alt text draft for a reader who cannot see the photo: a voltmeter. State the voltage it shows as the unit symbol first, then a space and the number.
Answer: V 127.5
